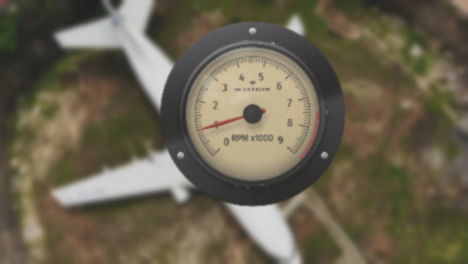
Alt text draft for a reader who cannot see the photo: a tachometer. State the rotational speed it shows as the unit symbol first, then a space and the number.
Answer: rpm 1000
